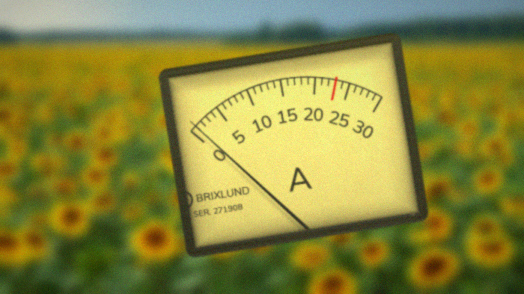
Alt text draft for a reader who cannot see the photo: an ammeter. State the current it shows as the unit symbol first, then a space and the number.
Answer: A 1
